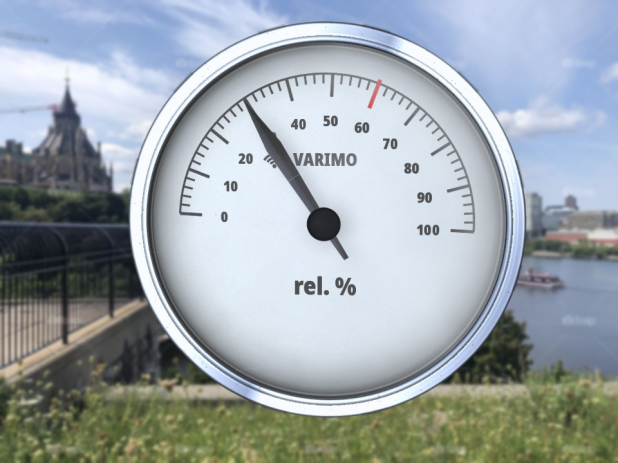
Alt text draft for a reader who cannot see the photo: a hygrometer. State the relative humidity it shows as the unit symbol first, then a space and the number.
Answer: % 30
